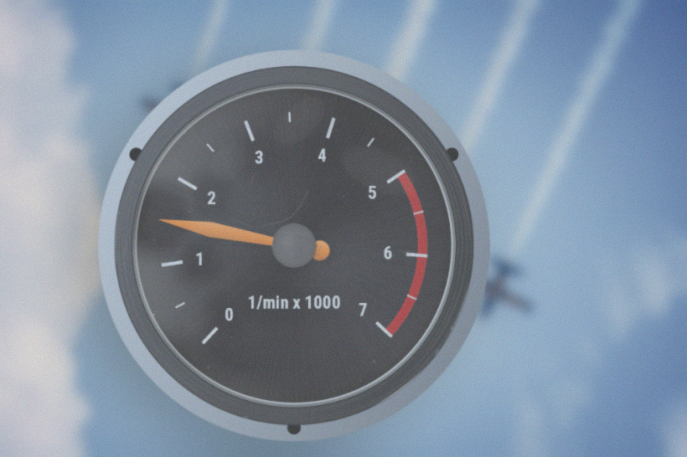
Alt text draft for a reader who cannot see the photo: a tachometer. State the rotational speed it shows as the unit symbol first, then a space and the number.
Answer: rpm 1500
